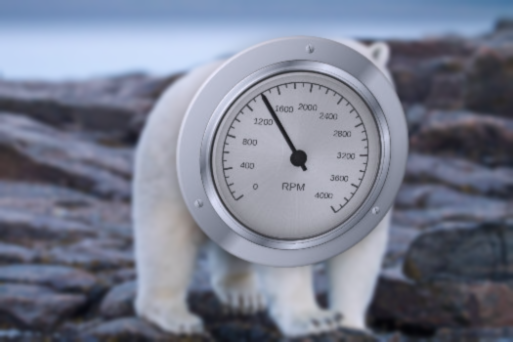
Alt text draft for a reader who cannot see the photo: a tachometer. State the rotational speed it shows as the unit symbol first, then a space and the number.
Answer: rpm 1400
